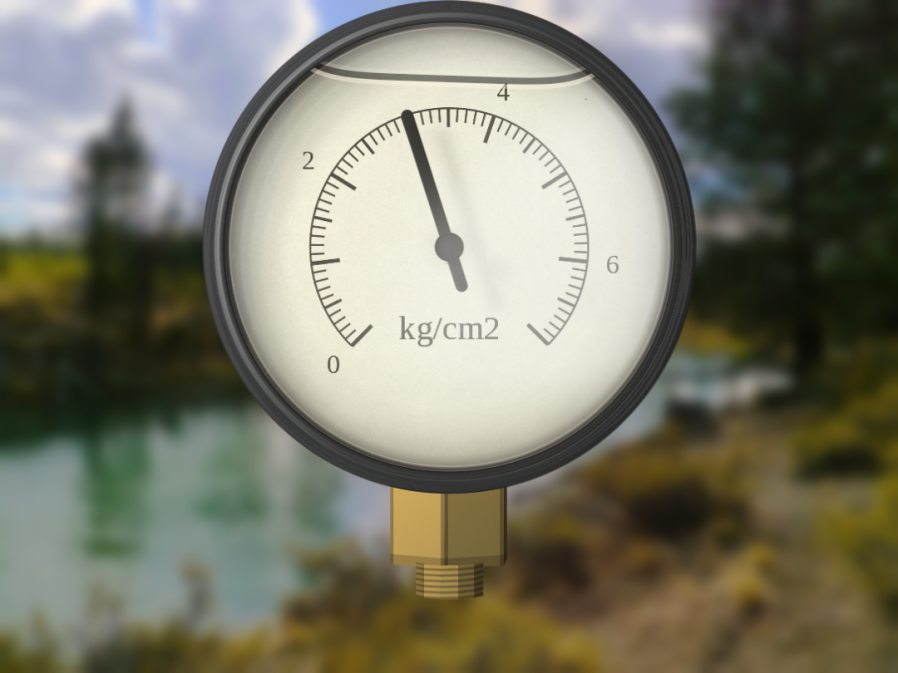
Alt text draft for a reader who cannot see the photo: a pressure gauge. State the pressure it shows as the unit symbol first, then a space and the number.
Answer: kg/cm² 3.05
